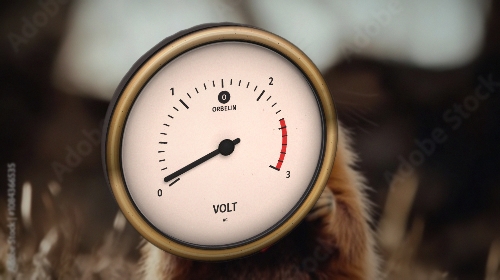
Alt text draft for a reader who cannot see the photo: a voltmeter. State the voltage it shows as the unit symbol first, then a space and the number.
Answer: V 0.1
